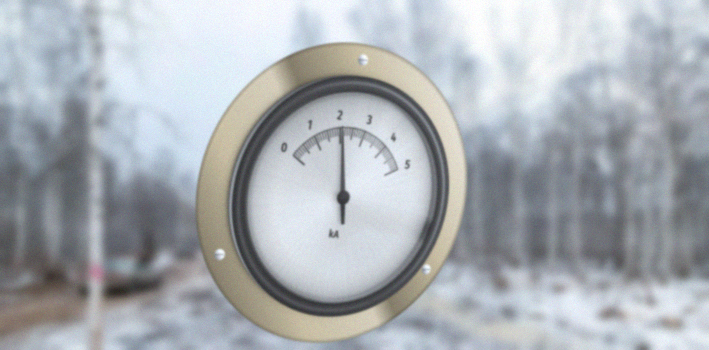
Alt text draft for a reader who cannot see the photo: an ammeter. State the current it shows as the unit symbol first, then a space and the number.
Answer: kA 2
